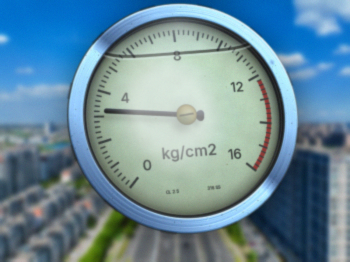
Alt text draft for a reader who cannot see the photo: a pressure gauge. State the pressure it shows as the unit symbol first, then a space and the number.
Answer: kg/cm² 3.2
